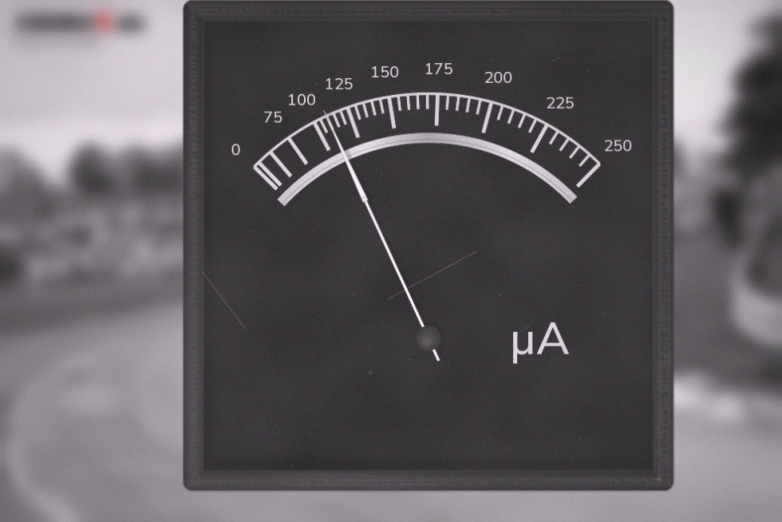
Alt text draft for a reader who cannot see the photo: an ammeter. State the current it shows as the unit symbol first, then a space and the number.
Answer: µA 110
